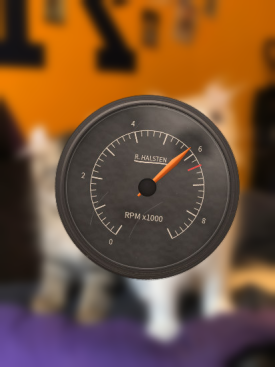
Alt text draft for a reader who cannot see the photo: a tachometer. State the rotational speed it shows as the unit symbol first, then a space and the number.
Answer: rpm 5800
